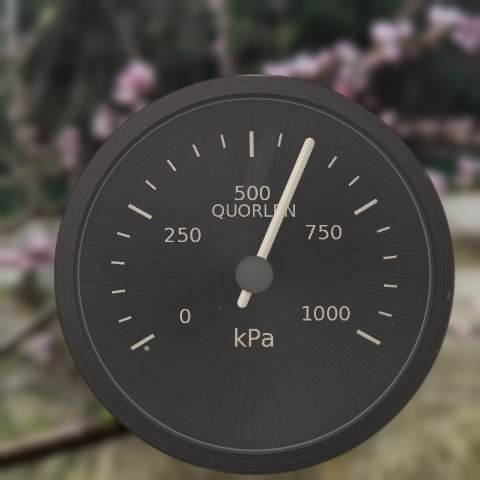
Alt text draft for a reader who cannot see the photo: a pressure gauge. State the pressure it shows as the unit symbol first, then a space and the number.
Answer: kPa 600
